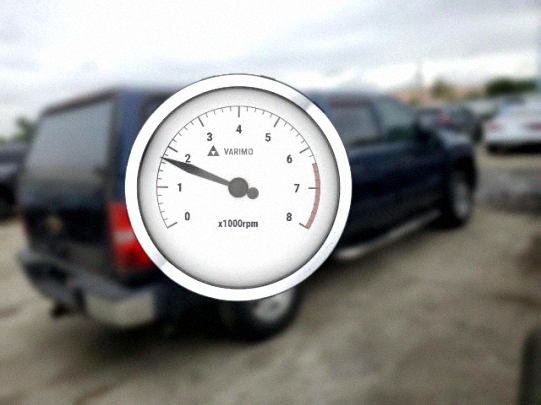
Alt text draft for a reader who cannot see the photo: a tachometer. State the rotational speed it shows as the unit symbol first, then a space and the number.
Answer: rpm 1700
